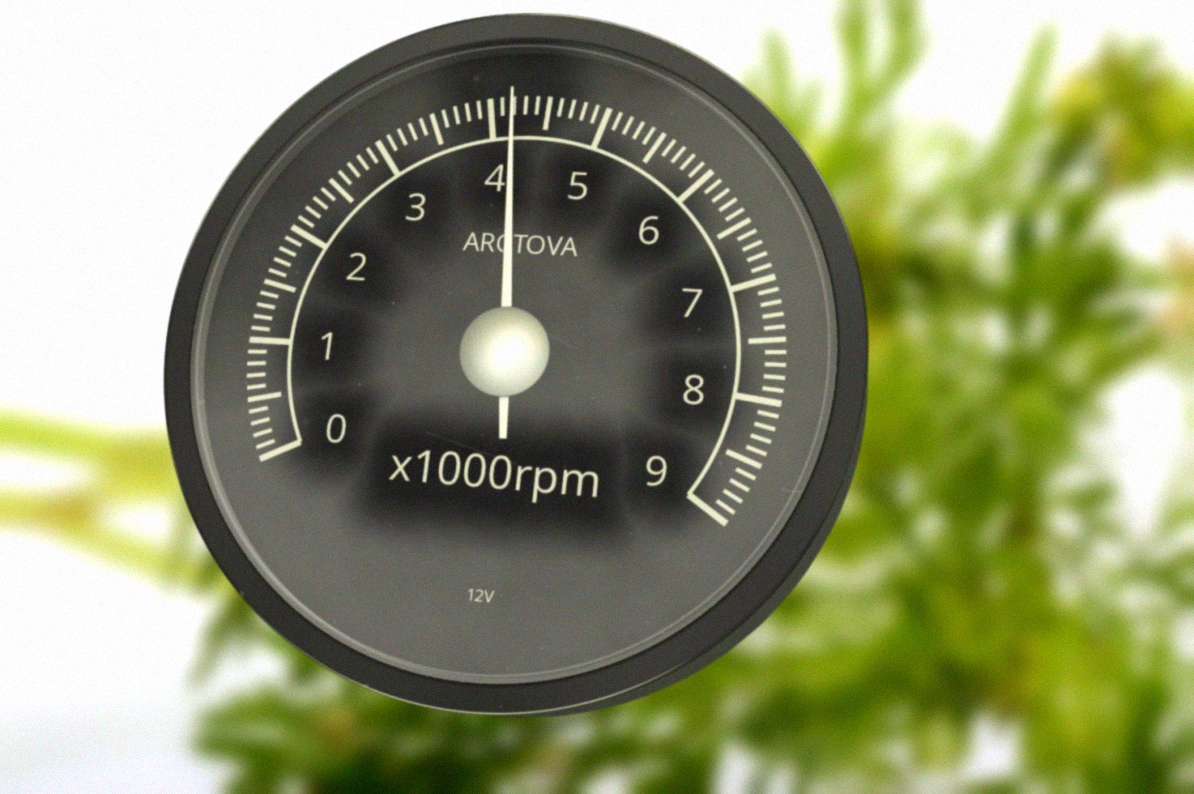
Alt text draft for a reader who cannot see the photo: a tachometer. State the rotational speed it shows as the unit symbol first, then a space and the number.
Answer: rpm 4200
